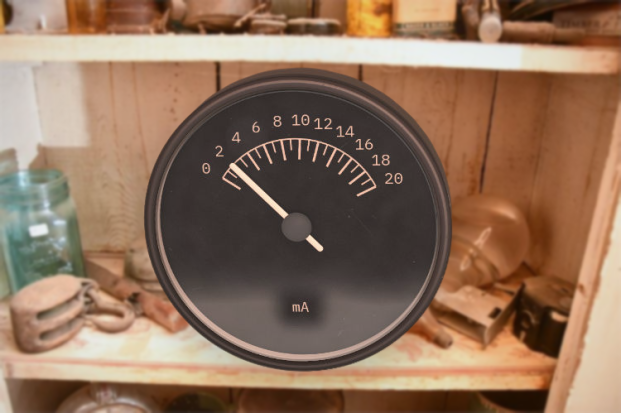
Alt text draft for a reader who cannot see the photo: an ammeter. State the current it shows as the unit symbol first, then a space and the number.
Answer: mA 2
